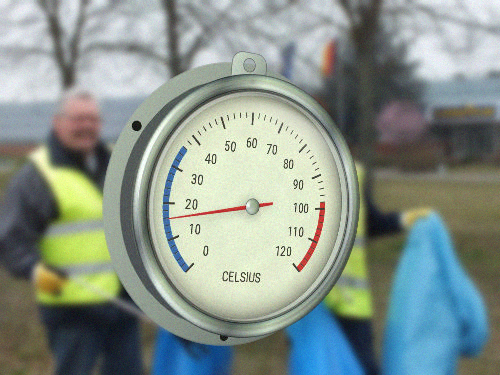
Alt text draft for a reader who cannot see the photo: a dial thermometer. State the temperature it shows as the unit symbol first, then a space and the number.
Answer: °C 16
